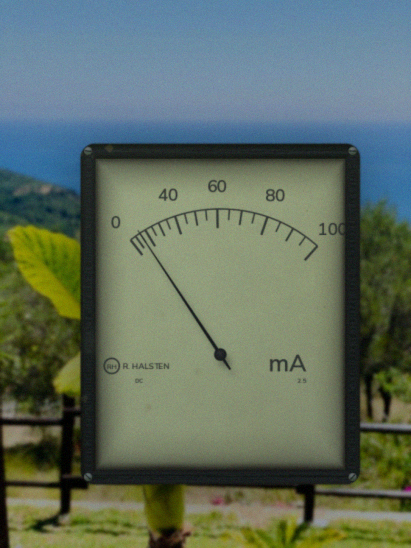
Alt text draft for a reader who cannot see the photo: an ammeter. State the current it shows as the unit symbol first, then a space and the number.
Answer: mA 15
